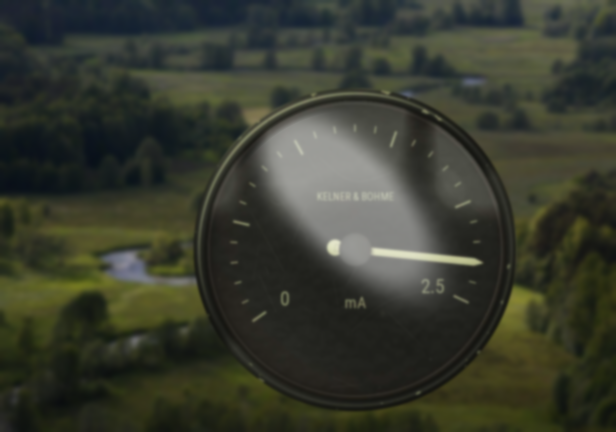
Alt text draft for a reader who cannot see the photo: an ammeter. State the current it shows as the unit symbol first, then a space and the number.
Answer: mA 2.3
